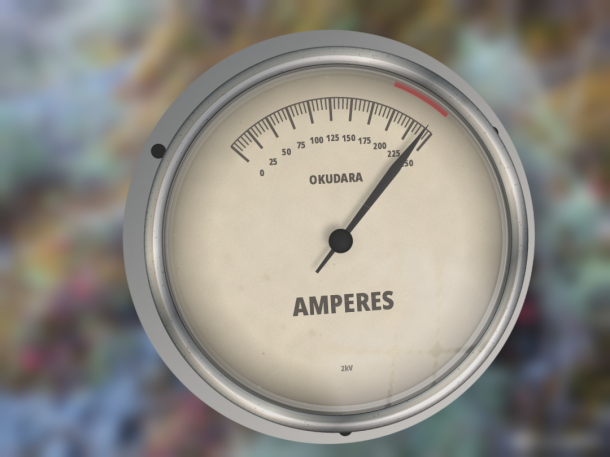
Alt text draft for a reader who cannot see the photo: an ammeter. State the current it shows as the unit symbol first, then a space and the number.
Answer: A 240
